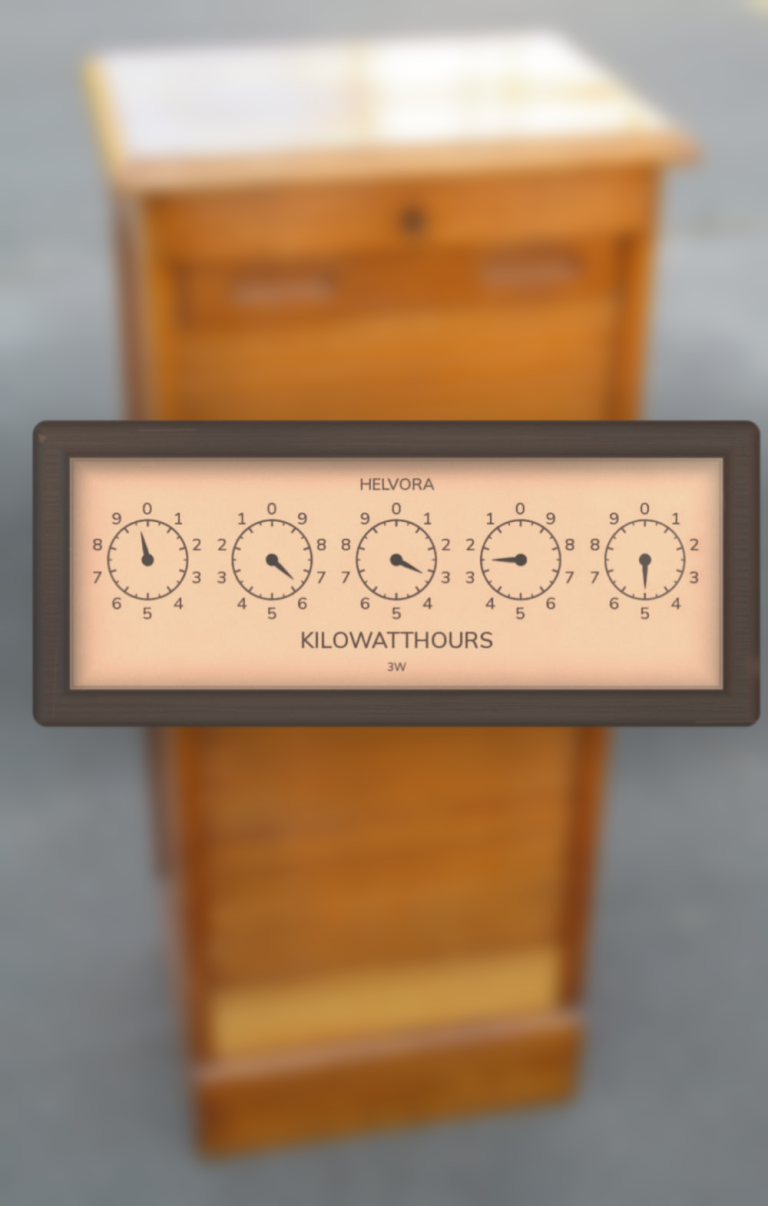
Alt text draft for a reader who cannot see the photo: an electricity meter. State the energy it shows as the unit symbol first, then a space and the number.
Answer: kWh 96325
